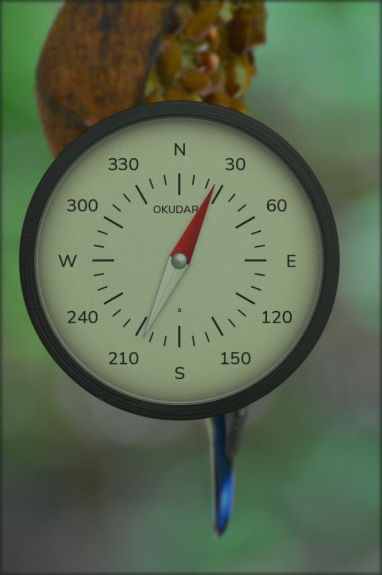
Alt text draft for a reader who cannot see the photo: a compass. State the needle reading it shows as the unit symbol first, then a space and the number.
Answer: ° 25
